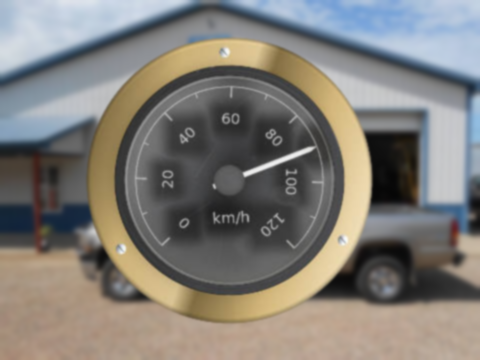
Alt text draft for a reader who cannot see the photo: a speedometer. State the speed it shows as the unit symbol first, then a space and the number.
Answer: km/h 90
